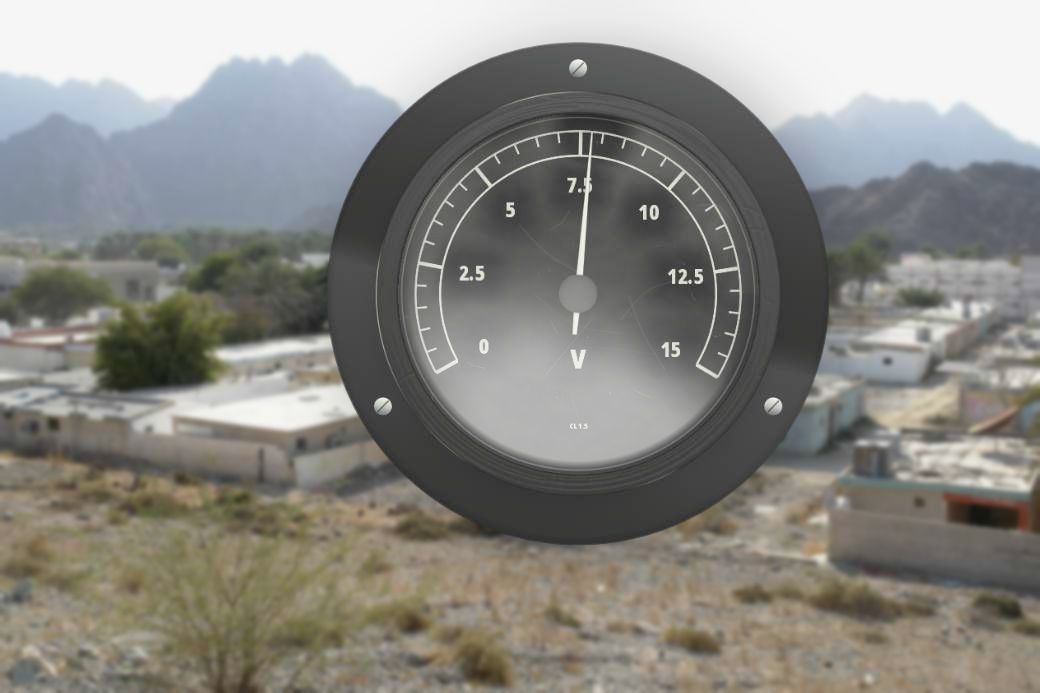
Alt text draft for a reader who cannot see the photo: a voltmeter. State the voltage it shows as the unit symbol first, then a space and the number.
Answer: V 7.75
